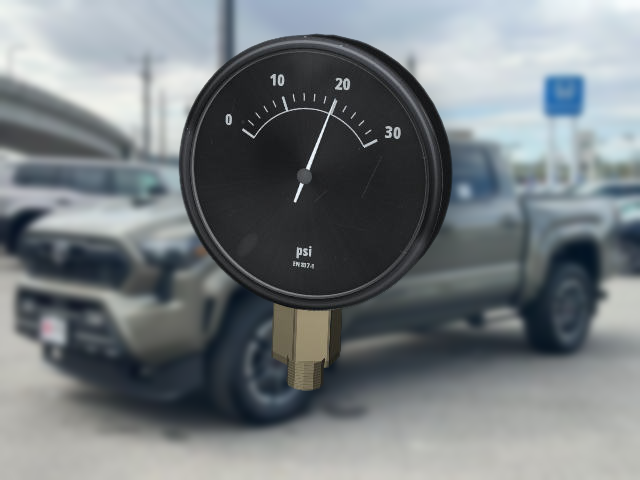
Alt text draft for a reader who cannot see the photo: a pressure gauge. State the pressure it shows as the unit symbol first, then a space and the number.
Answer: psi 20
